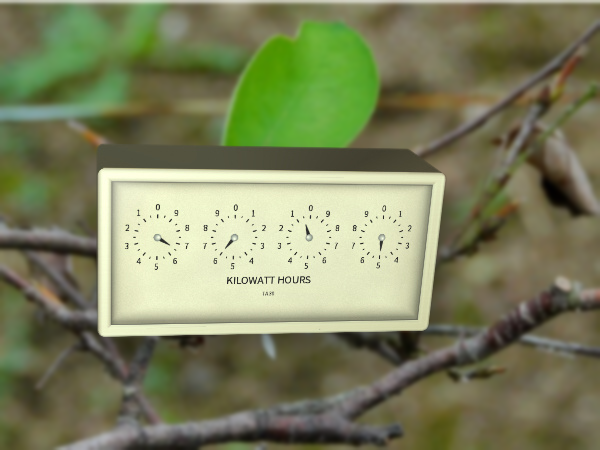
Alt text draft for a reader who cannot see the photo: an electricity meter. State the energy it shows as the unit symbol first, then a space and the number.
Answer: kWh 6605
